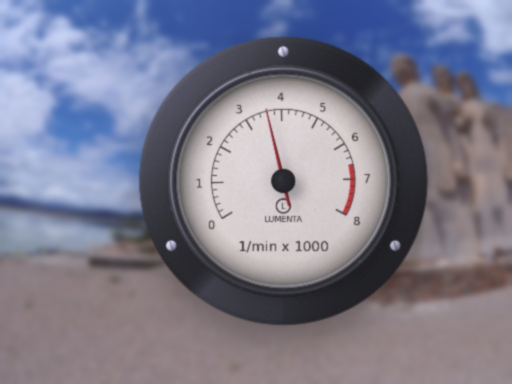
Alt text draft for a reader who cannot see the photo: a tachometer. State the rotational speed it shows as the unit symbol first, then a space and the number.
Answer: rpm 3600
